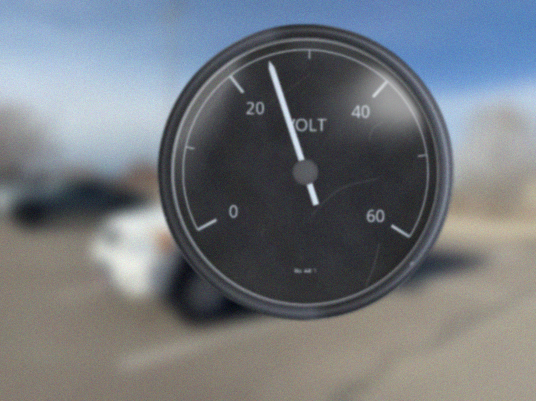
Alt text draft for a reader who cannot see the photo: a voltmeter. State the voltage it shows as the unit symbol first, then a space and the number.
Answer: V 25
